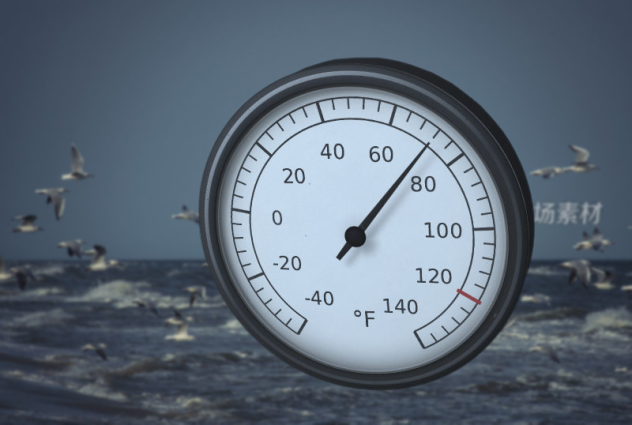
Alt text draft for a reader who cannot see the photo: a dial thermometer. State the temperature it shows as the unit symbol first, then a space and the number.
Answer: °F 72
